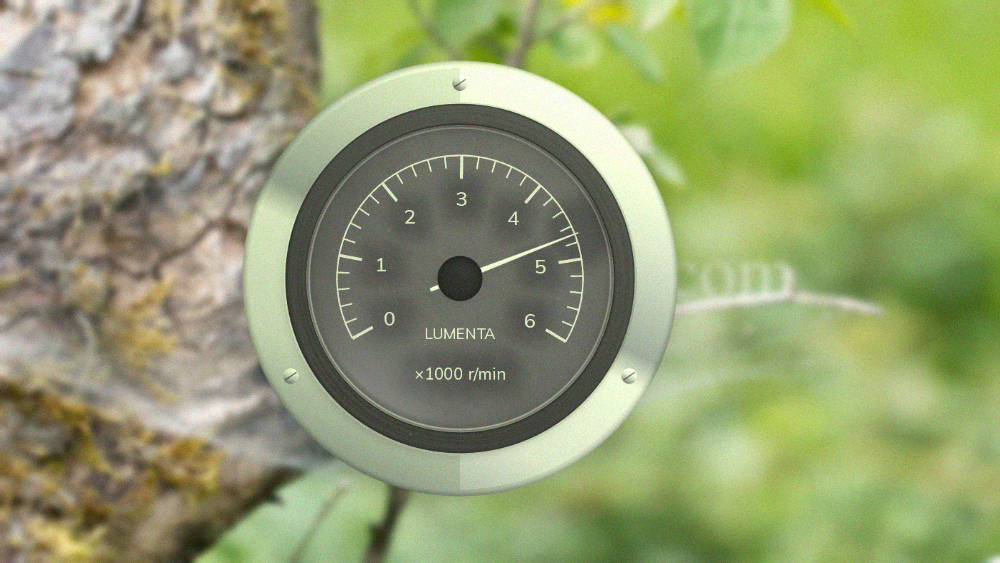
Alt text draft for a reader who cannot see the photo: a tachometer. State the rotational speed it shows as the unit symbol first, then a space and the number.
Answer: rpm 4700
